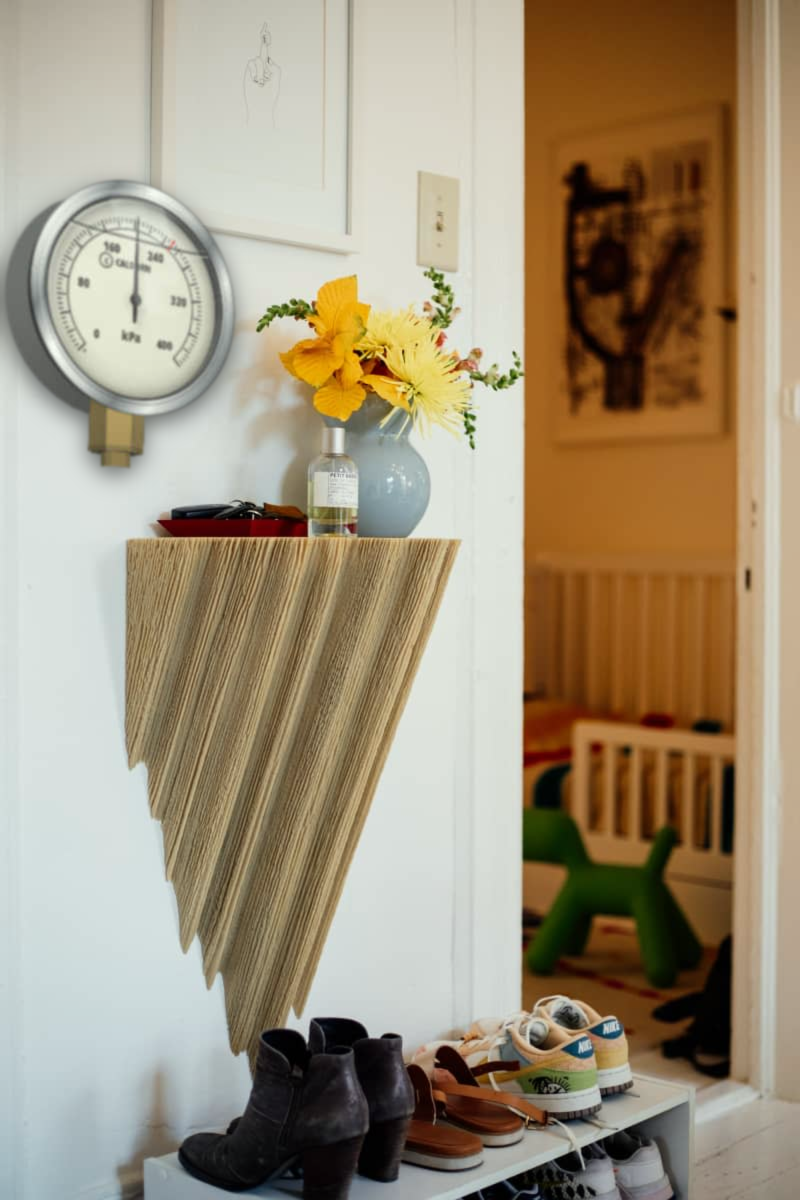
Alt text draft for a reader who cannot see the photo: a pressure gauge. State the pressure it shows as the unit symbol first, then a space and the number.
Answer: kPa 200
